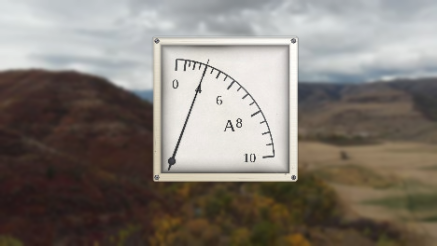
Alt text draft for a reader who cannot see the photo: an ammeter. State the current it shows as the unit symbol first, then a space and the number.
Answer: A 4
